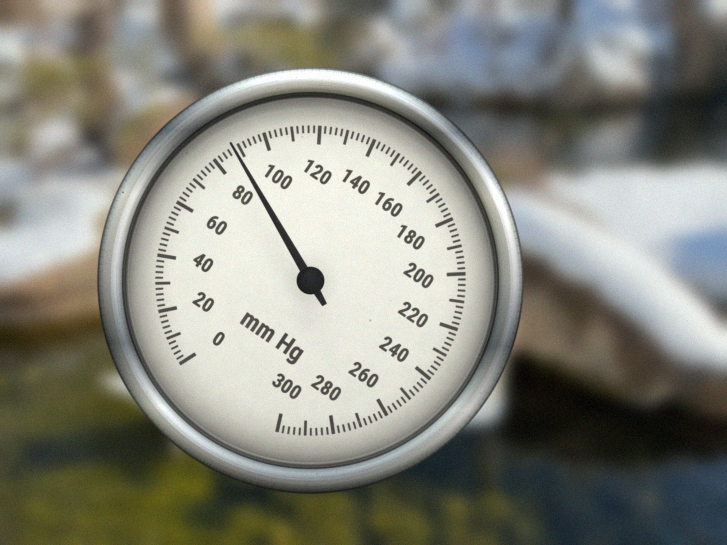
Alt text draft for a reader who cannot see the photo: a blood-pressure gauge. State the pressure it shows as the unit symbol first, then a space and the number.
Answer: mmHg 88
